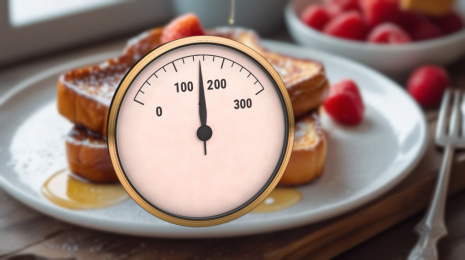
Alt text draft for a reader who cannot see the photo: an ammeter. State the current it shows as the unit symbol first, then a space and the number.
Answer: A 150
